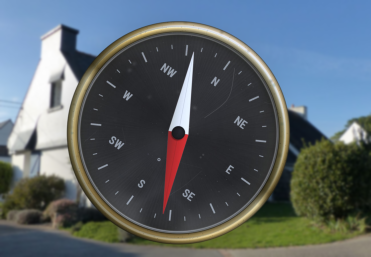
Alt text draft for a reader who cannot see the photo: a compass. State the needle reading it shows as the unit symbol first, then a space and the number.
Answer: ° 155
